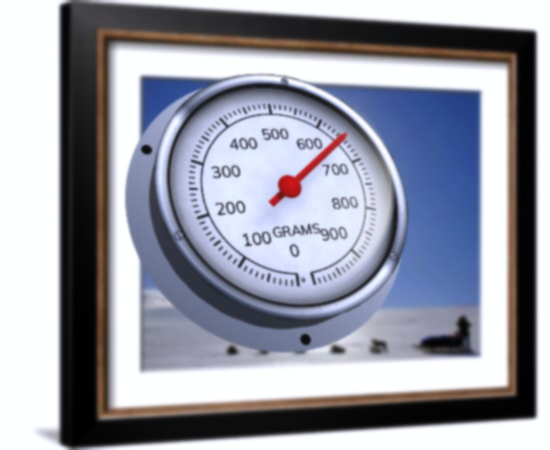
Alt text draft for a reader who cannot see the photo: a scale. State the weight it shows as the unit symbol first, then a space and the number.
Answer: g 650
